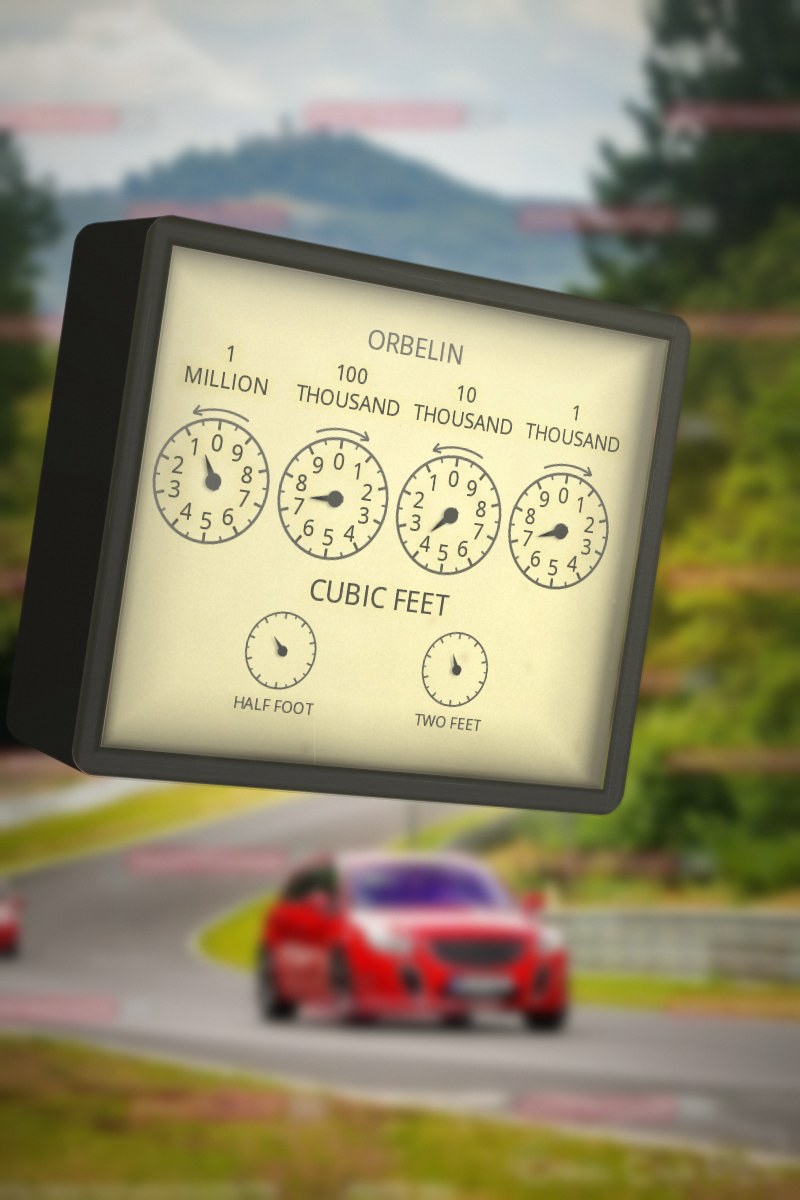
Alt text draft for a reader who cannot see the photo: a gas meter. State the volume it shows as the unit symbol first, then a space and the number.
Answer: ft³ 73700
